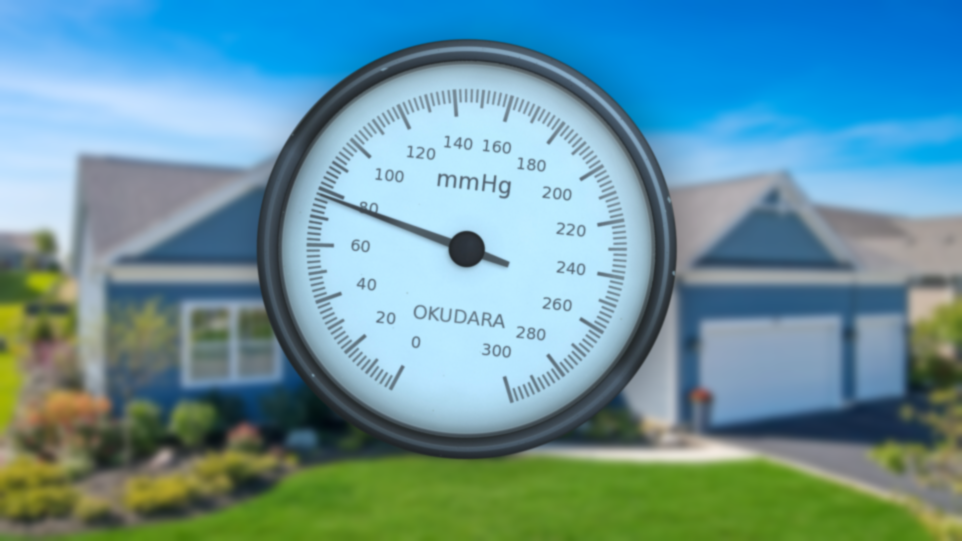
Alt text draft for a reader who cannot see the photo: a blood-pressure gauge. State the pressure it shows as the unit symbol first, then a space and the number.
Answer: mmHg 78
